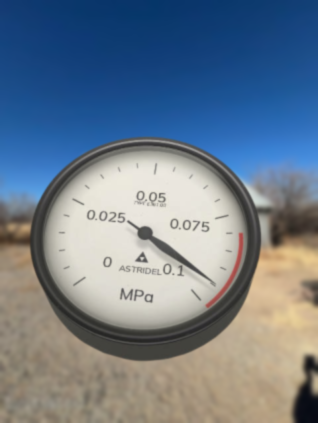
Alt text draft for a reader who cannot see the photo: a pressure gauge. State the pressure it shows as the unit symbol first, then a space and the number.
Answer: MPa 0.095
